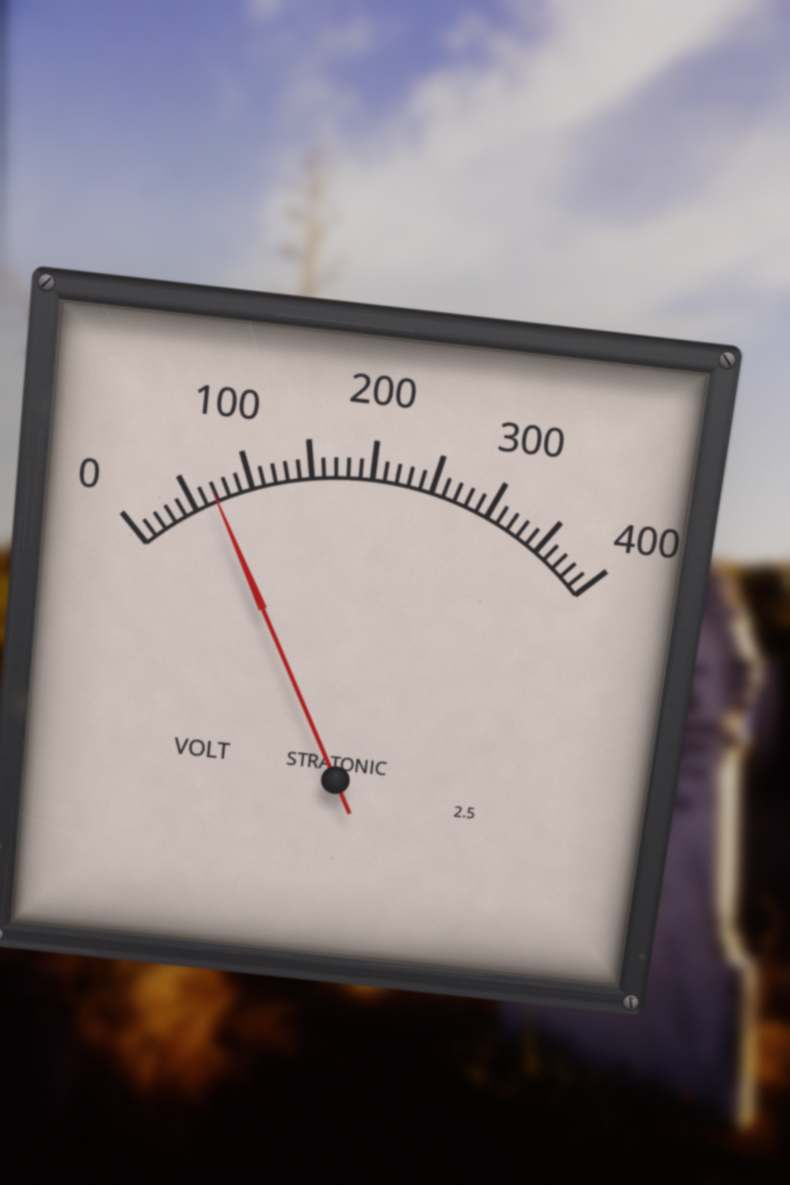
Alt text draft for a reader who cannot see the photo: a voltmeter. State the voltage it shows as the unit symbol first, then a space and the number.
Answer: V 70
